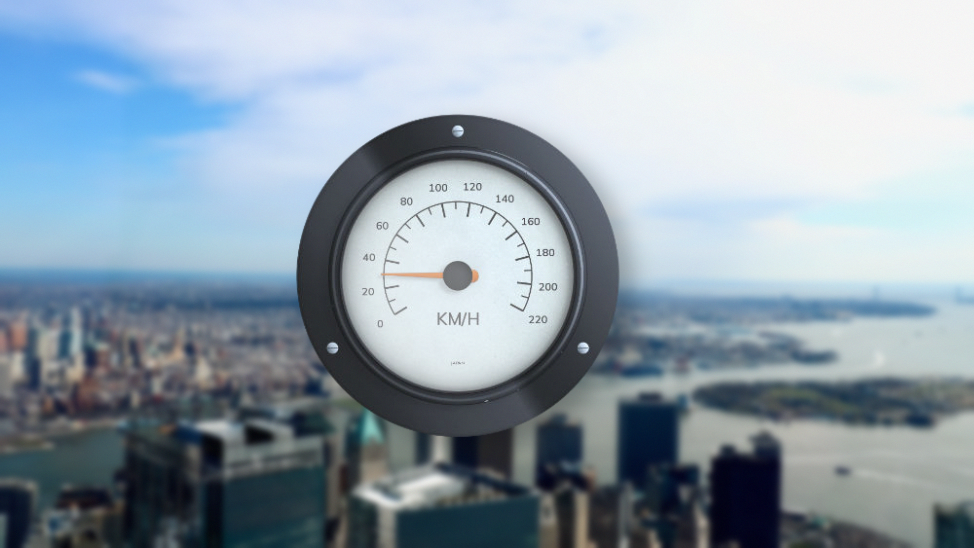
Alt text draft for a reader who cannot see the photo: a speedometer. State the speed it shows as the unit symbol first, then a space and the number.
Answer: km/h 30
